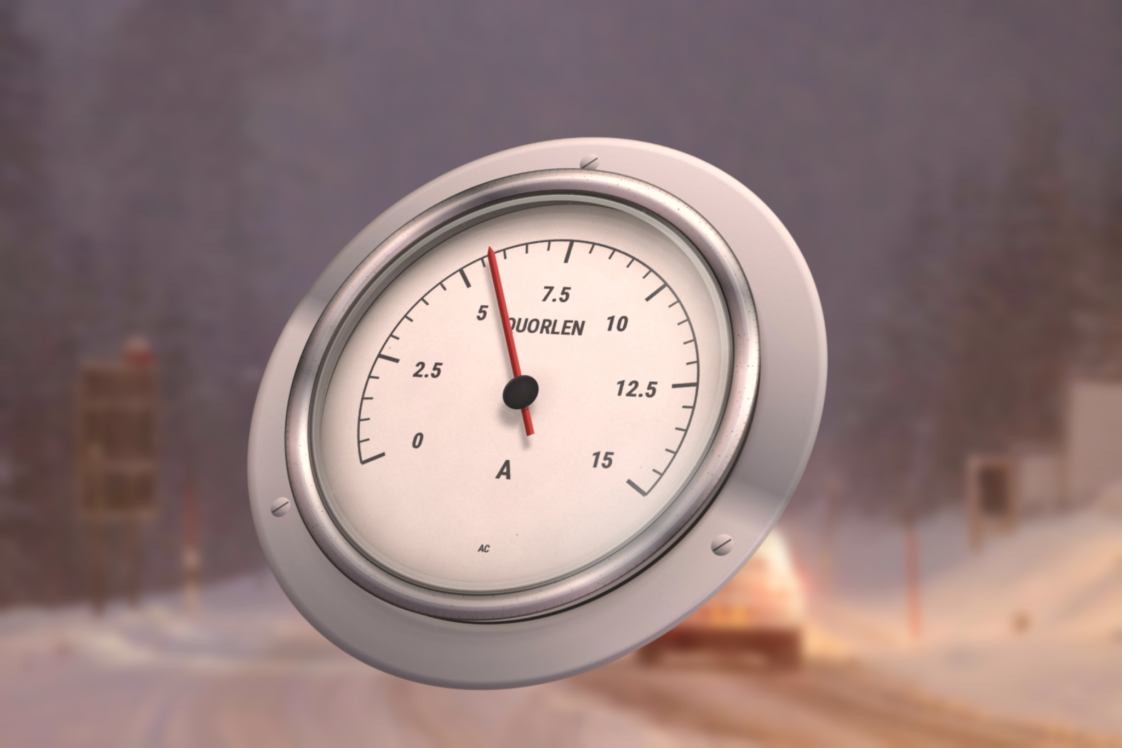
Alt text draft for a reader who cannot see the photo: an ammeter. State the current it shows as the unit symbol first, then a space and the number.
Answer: A 5.75
